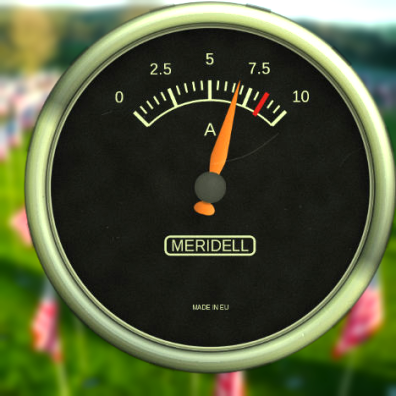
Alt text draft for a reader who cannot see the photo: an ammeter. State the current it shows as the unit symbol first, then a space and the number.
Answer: A 6.75
